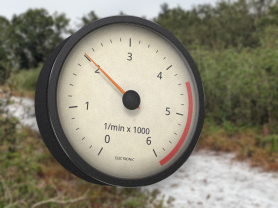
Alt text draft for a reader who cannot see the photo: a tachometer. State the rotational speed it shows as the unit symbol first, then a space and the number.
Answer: rpm 2000
